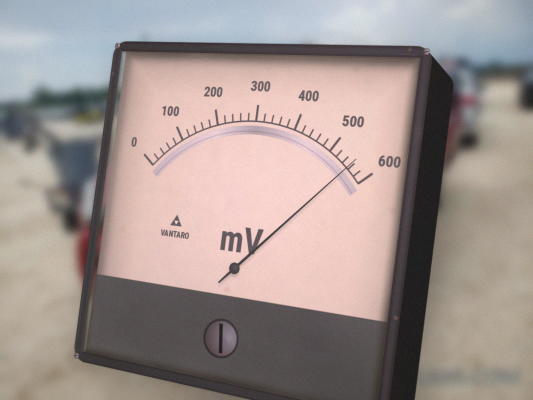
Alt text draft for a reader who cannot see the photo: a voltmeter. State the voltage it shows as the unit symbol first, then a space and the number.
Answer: mV 560
